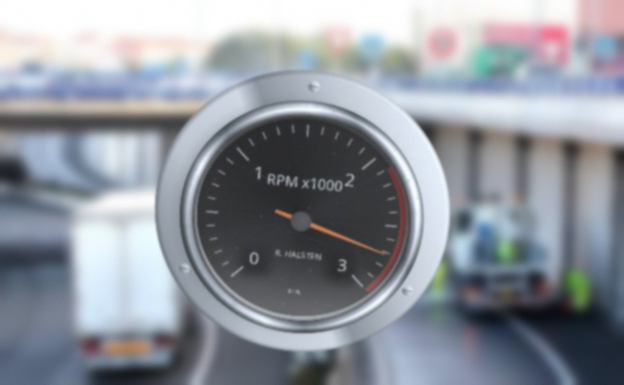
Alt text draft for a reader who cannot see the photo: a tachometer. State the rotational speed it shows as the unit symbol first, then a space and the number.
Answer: rpm 2700
